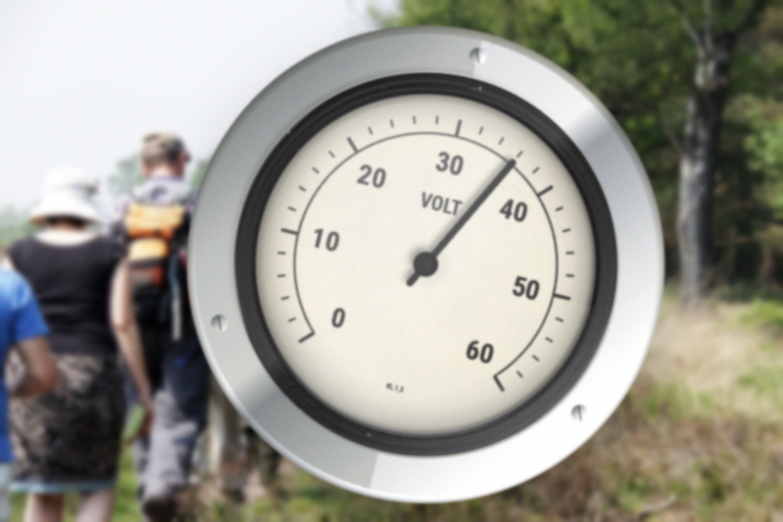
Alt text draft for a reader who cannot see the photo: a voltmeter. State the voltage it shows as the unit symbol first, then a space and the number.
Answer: V 36
